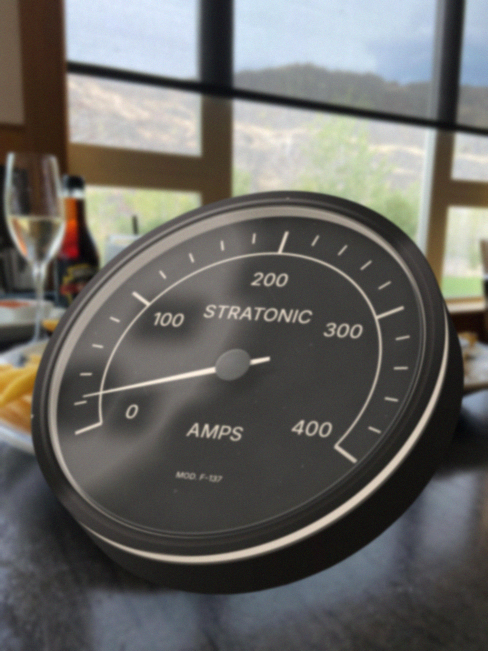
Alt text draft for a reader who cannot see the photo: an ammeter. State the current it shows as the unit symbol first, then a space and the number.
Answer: A 20
